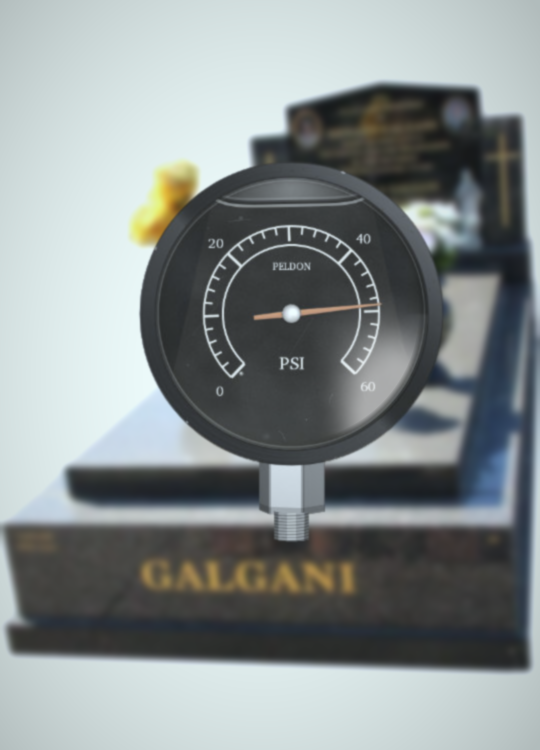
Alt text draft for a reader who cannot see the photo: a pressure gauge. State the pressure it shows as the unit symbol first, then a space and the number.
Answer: psi 49
